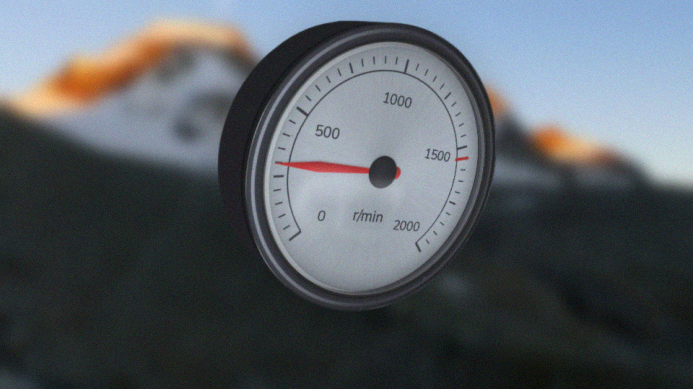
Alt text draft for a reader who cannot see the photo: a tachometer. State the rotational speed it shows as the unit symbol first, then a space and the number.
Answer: rpm 300
